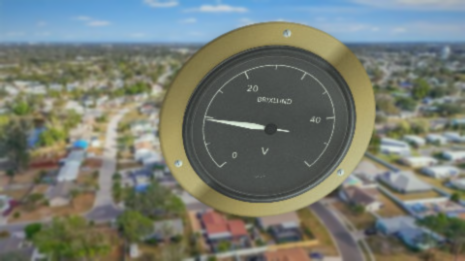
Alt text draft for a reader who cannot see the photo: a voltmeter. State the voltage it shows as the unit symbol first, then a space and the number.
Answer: V 10
